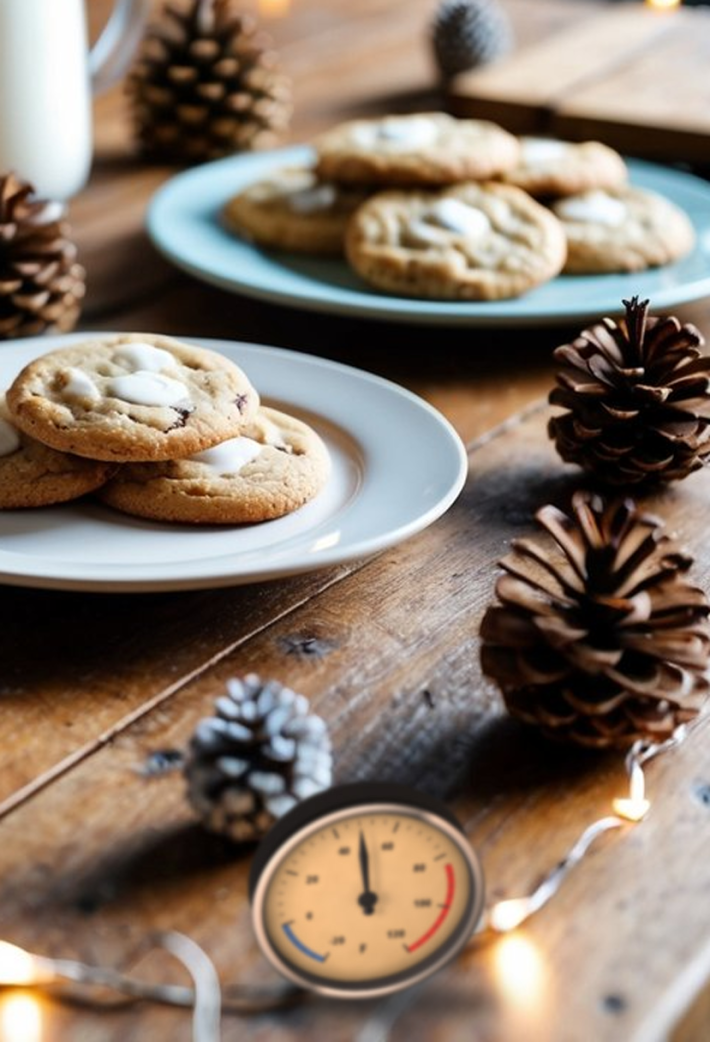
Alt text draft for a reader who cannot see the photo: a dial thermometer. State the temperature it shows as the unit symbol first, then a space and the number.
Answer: °F 48
